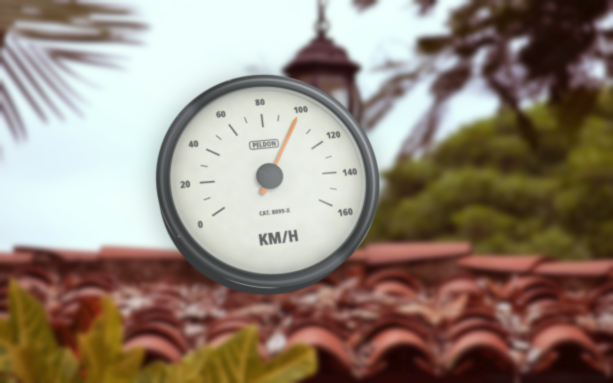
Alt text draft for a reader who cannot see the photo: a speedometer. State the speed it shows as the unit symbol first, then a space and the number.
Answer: km/h 100
